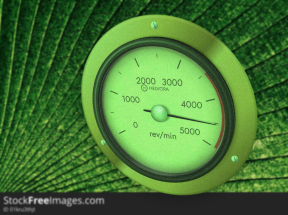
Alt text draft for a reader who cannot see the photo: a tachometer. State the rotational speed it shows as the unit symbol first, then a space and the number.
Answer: rpm 4500
